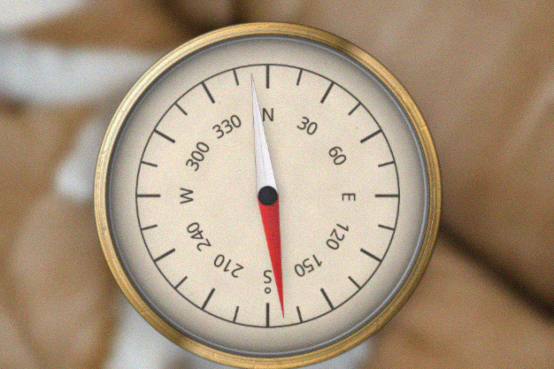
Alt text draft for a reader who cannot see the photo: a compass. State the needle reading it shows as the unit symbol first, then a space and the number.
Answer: ° 172.5
